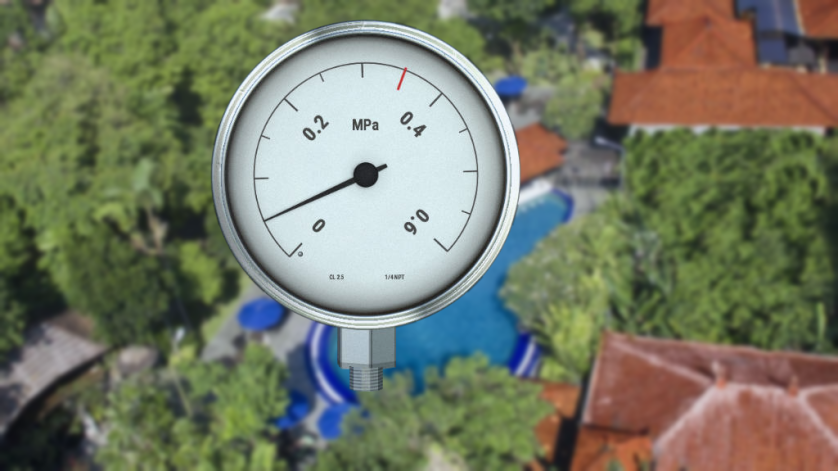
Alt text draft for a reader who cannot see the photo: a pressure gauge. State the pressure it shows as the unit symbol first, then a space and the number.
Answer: MPa 0.05
